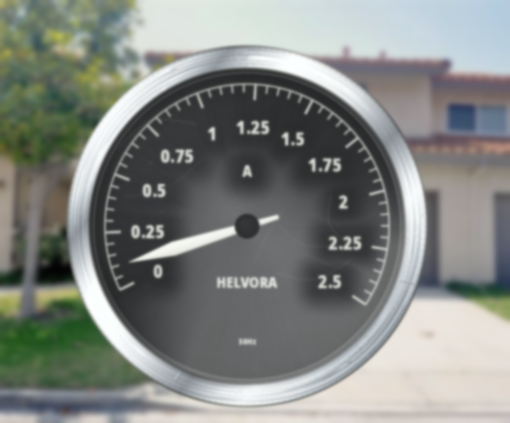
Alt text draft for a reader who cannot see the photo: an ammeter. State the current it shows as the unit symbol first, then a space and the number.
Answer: A 0.1
